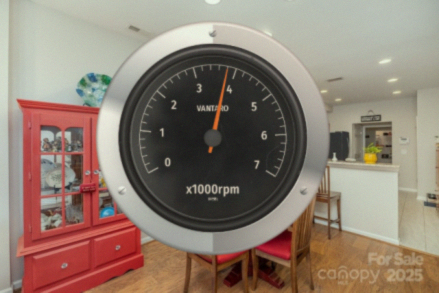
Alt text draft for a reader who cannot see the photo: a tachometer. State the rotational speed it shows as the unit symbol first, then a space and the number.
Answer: rpm 3800
